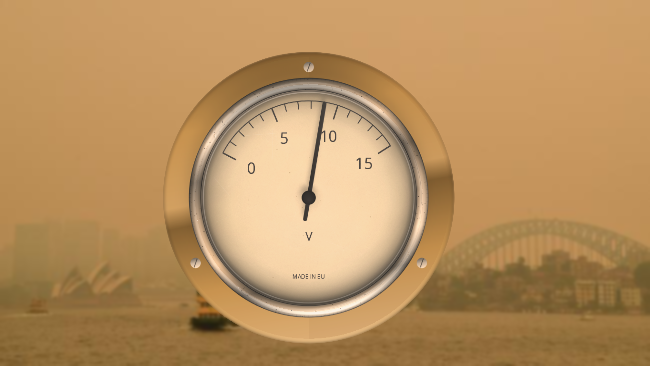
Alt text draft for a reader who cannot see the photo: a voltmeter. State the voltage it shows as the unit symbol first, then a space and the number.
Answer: V 9
